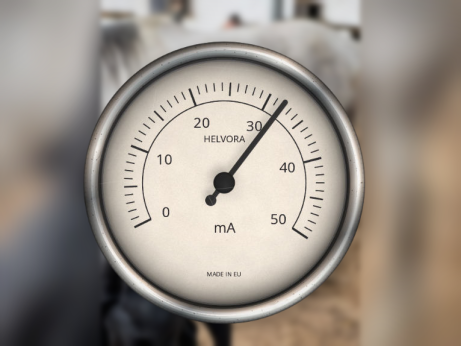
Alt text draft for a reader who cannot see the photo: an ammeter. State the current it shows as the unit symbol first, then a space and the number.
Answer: mA 32
